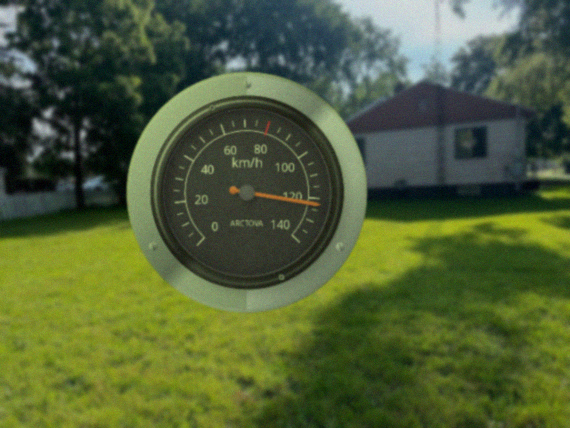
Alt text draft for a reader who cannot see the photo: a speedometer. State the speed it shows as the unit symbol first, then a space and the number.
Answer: km/h 122.5
